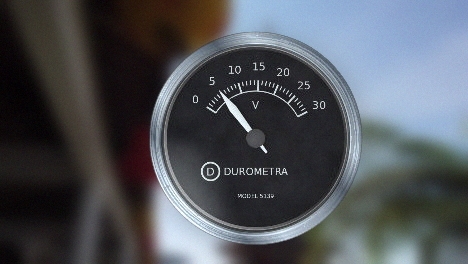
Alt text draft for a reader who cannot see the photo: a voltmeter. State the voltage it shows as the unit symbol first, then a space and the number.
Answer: V 5
